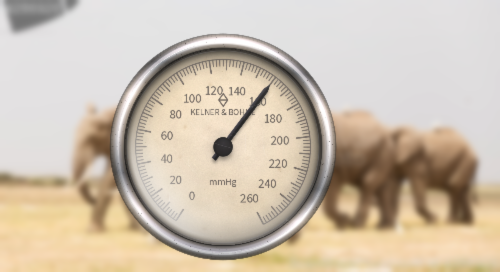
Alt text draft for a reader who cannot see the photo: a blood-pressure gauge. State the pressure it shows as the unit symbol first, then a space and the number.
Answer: mmHg 160
